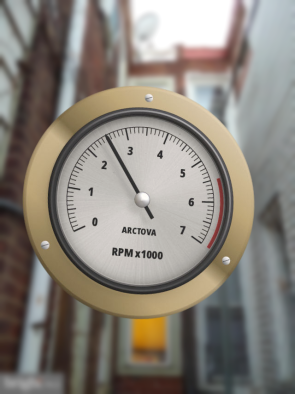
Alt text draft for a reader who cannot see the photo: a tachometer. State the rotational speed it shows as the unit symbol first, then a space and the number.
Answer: rpm 2500
